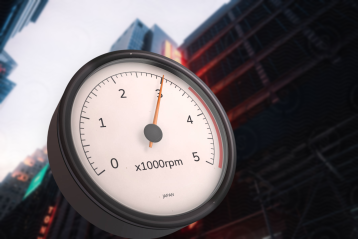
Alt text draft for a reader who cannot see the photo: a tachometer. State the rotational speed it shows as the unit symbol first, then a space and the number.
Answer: rpm 3000
